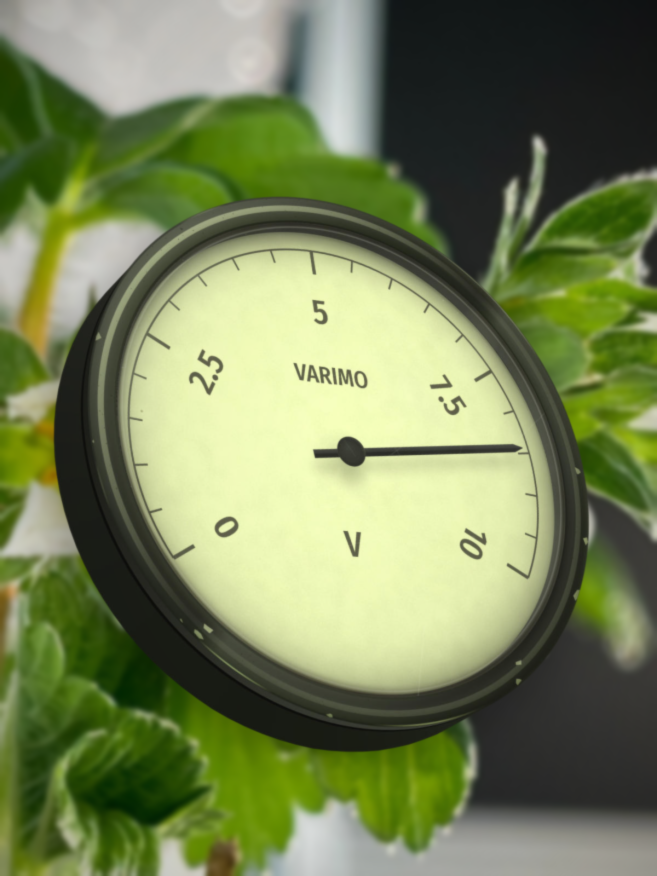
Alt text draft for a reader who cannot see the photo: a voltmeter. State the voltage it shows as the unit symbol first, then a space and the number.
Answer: V 8.5
